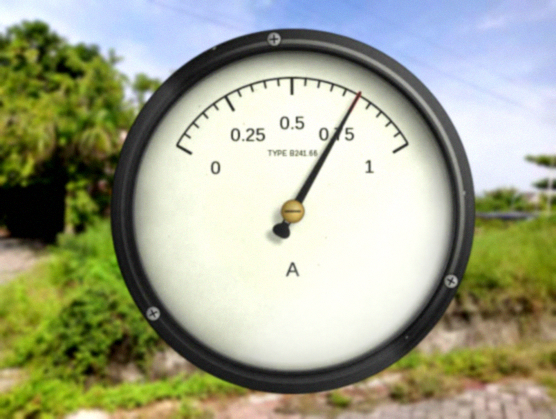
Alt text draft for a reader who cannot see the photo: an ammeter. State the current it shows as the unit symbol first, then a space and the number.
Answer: A 0.75
